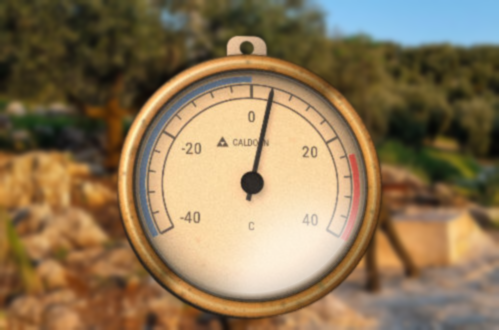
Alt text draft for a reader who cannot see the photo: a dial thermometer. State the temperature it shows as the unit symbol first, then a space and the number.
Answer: °C 4
